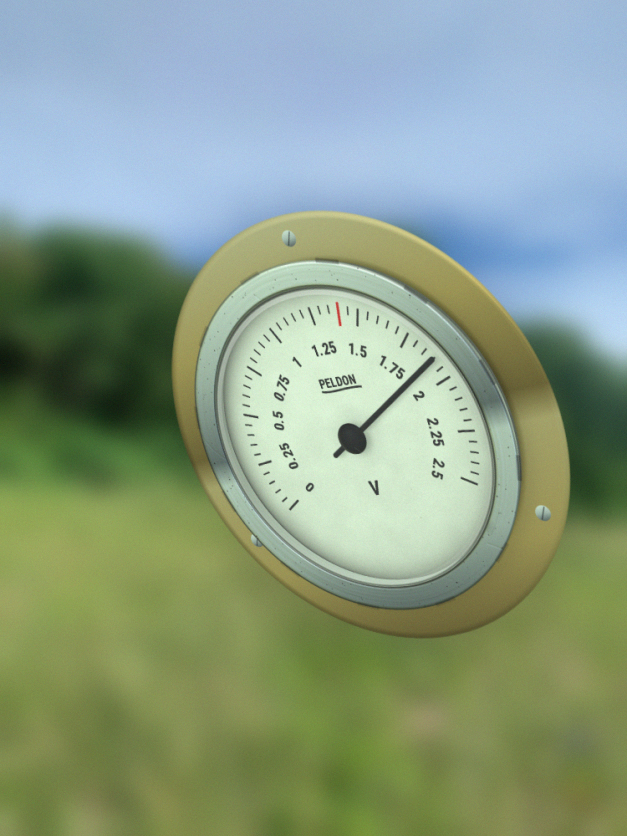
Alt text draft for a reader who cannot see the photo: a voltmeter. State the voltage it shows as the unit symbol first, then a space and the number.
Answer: V 1.9
